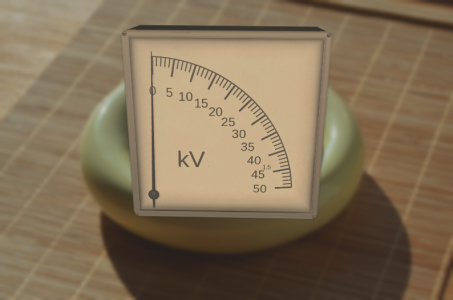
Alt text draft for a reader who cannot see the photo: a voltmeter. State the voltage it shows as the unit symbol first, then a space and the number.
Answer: kV 0
